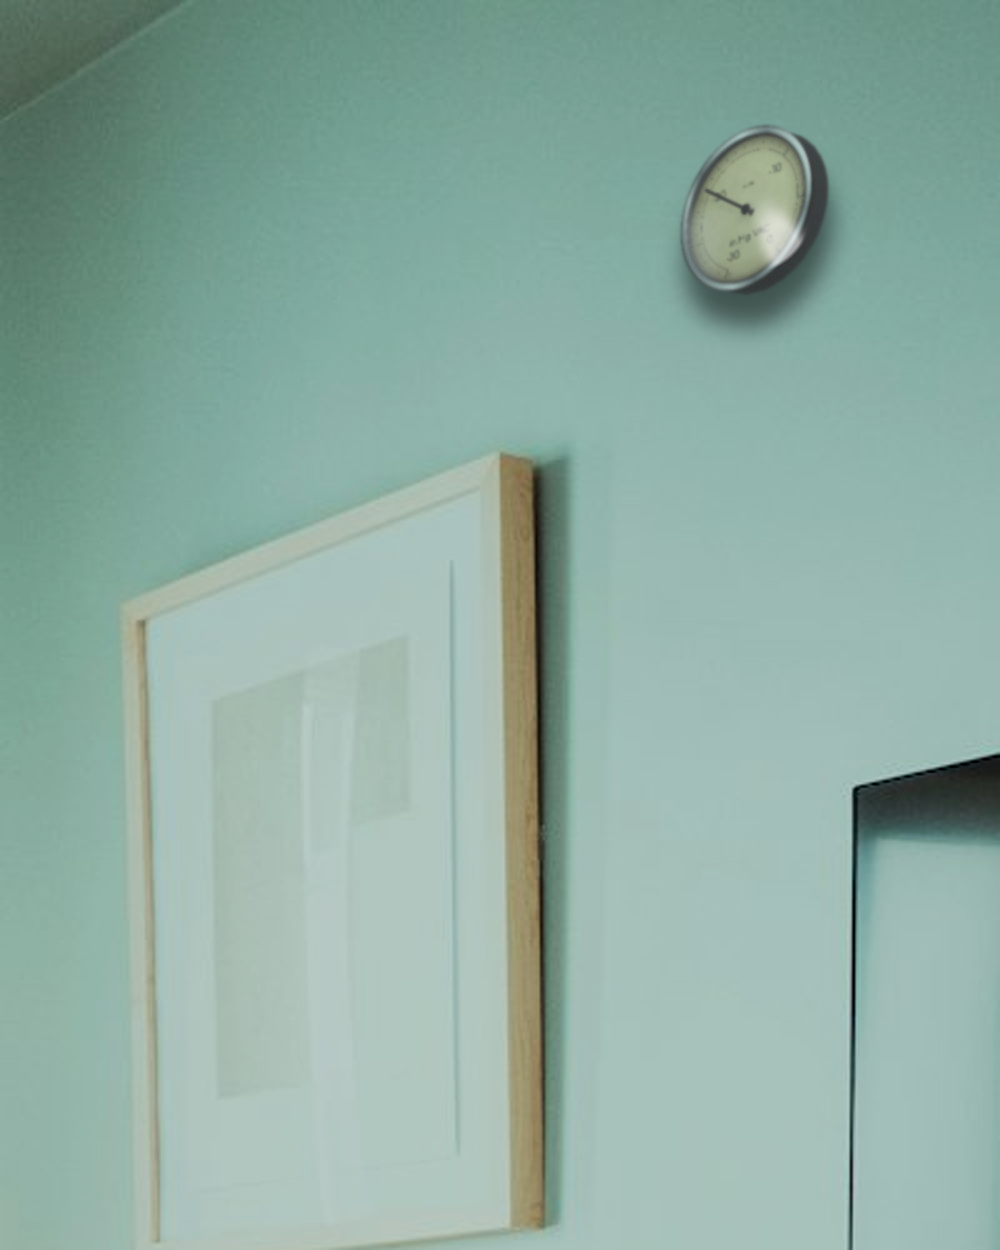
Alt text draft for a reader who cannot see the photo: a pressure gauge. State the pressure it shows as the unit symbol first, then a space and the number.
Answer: inHg -20
